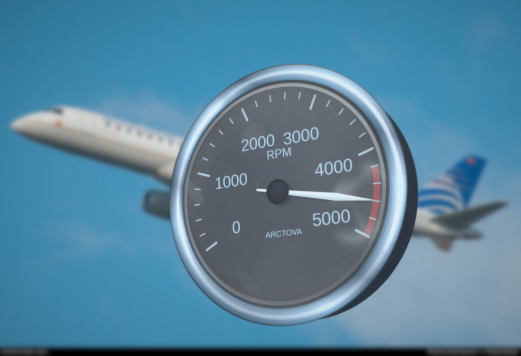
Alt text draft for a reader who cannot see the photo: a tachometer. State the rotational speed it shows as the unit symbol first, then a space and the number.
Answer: rpm 4600
